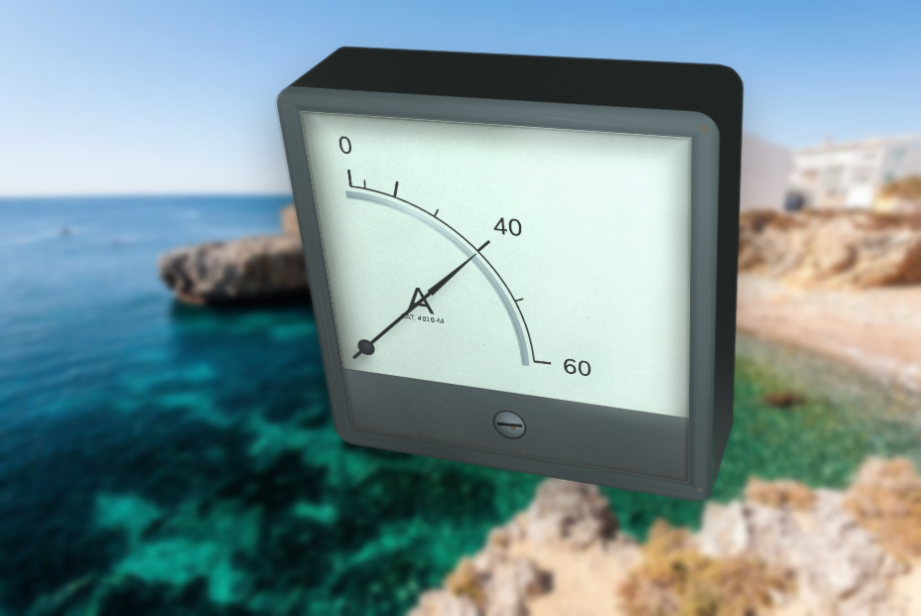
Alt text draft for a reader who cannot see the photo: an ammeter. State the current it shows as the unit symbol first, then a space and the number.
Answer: A 40
